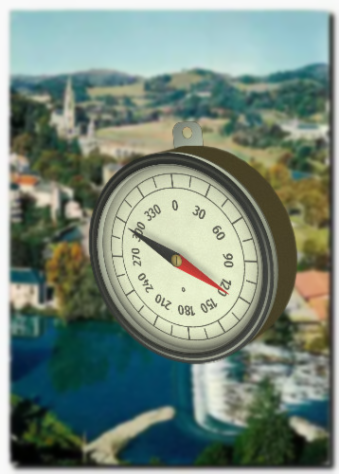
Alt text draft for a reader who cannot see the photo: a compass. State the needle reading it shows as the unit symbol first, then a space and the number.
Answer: ° 120
